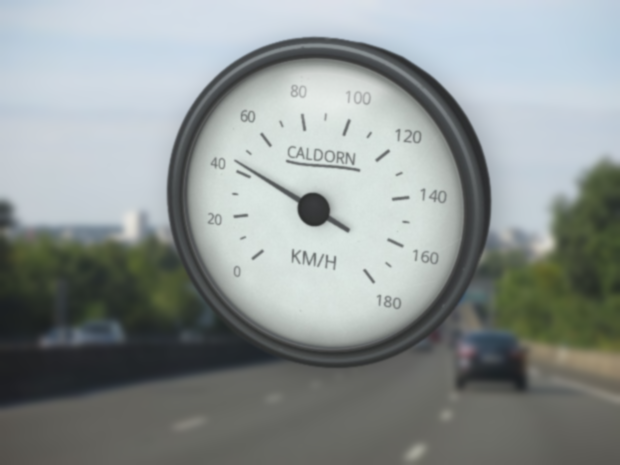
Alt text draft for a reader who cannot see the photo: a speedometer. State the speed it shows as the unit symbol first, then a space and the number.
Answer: km/h 45
